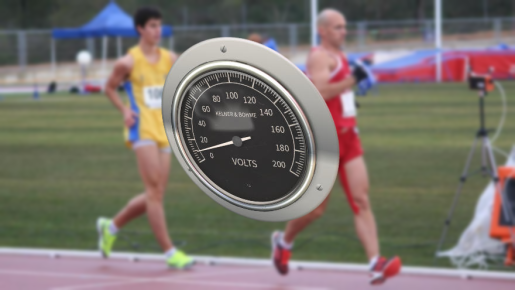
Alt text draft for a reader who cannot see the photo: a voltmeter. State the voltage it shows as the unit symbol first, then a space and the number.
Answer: V 10
